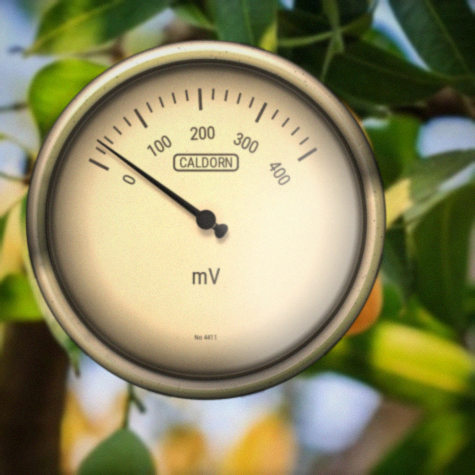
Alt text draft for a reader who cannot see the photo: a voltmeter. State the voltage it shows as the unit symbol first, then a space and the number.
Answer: mV 30
